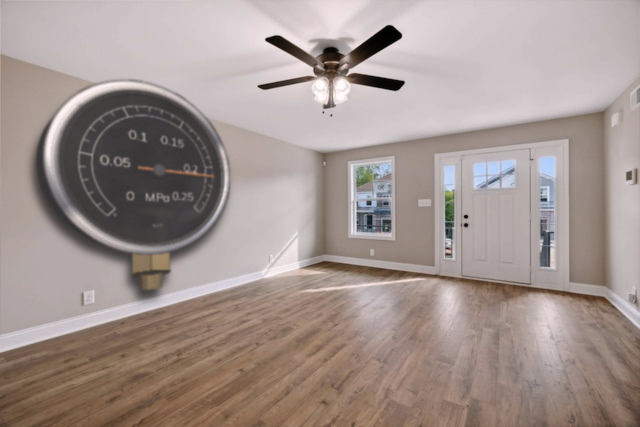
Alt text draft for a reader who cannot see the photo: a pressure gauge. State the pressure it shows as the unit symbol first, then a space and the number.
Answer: MPa 0.21
